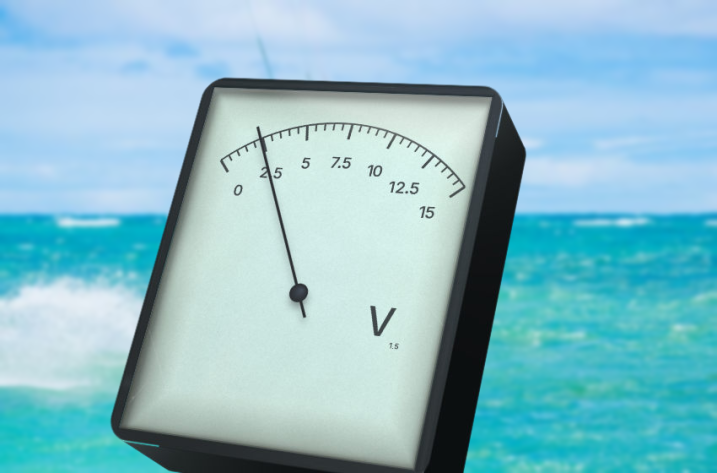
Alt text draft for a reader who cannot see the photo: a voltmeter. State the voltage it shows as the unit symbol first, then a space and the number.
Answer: V 2.5
